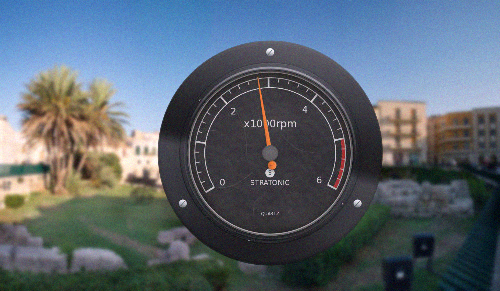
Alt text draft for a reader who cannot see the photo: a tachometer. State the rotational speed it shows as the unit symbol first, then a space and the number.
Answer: rpm 2800
